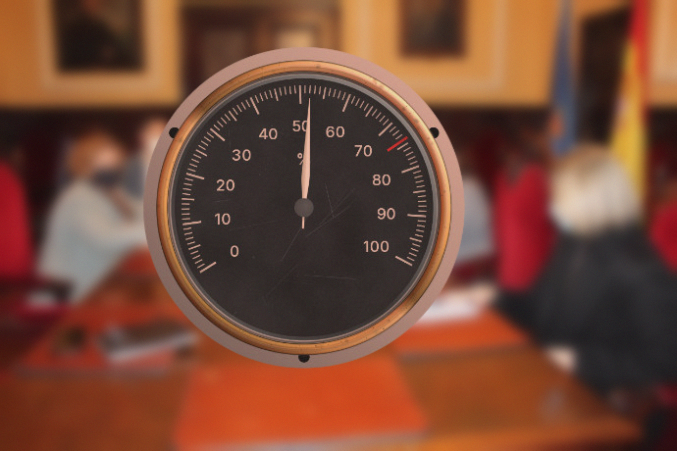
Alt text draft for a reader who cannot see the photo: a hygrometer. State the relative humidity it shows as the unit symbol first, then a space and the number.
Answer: % 52
